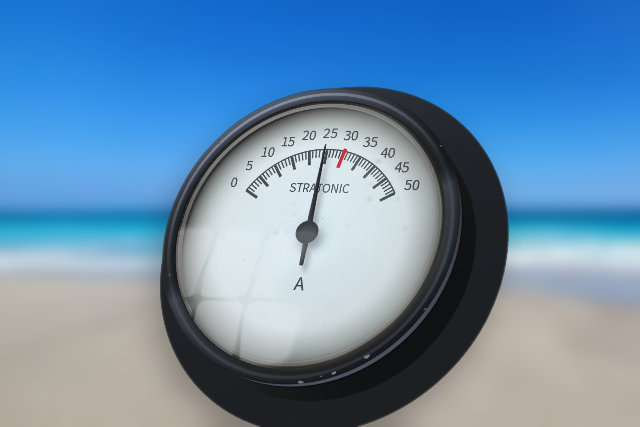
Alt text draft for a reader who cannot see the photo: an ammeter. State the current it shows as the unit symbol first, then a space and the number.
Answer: A 25
